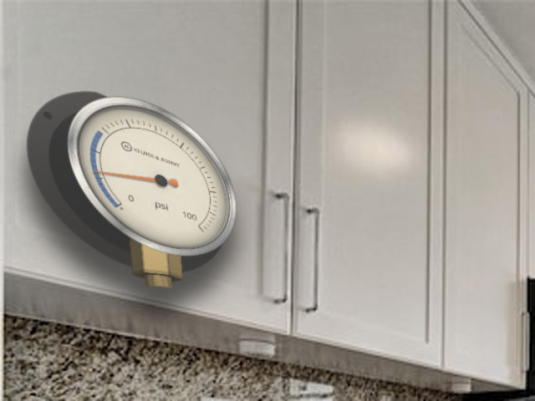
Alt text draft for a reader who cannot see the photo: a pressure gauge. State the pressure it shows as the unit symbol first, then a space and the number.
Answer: psi 12
